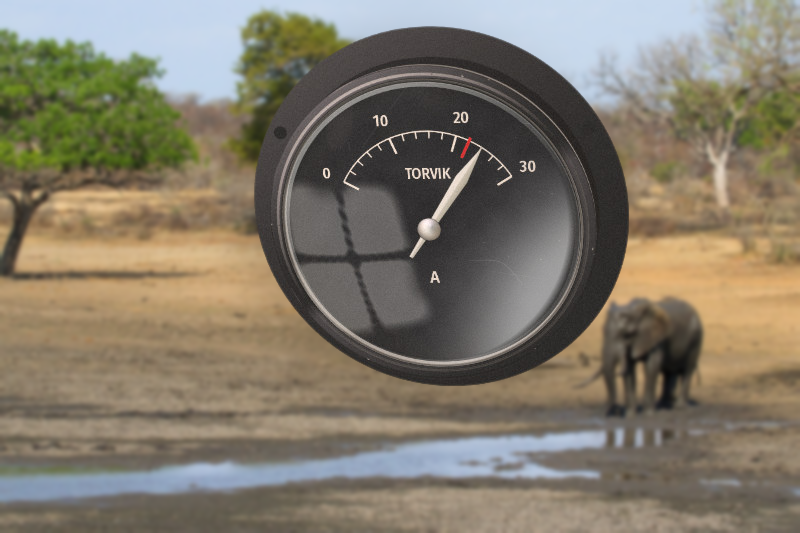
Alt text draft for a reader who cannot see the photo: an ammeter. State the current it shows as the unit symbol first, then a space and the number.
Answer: A 24
